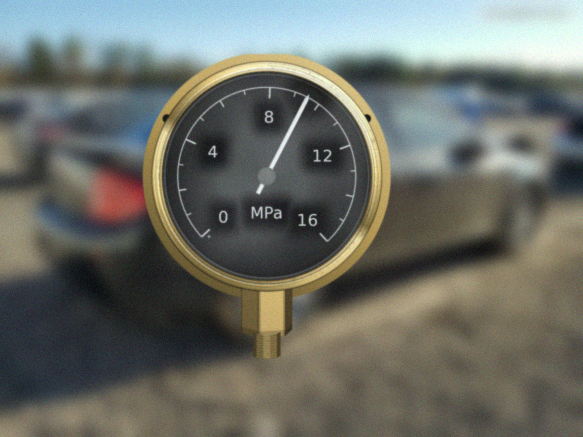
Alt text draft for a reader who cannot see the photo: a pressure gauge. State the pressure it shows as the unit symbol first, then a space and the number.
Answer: MPa 9.5
